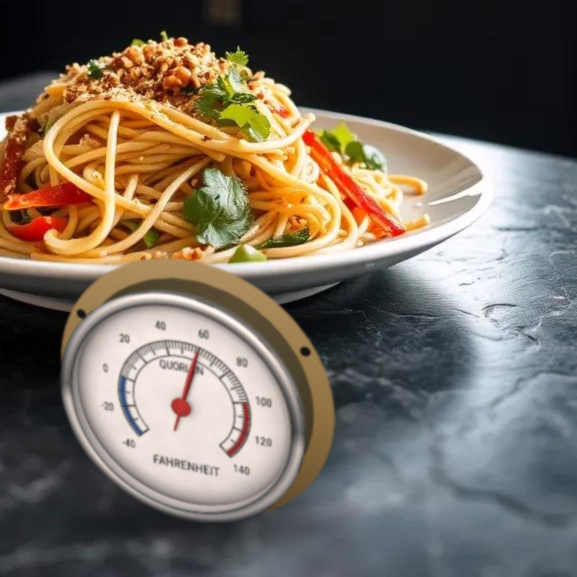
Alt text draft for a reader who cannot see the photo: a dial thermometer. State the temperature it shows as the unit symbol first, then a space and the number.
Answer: °F 60
